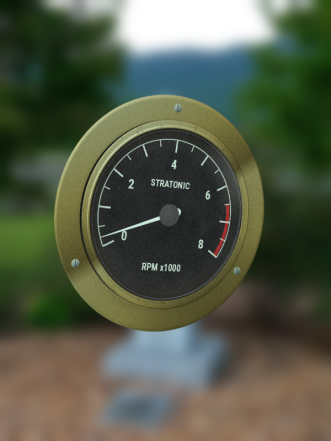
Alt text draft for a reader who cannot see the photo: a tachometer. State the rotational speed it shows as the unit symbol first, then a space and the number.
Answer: rpm 250
